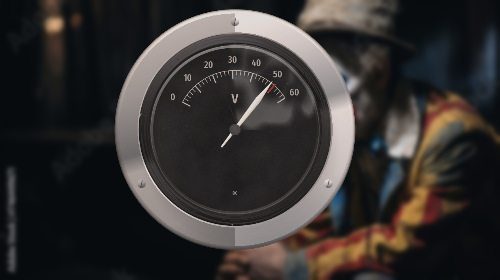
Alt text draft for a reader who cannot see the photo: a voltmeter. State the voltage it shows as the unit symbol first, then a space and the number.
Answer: V 50
